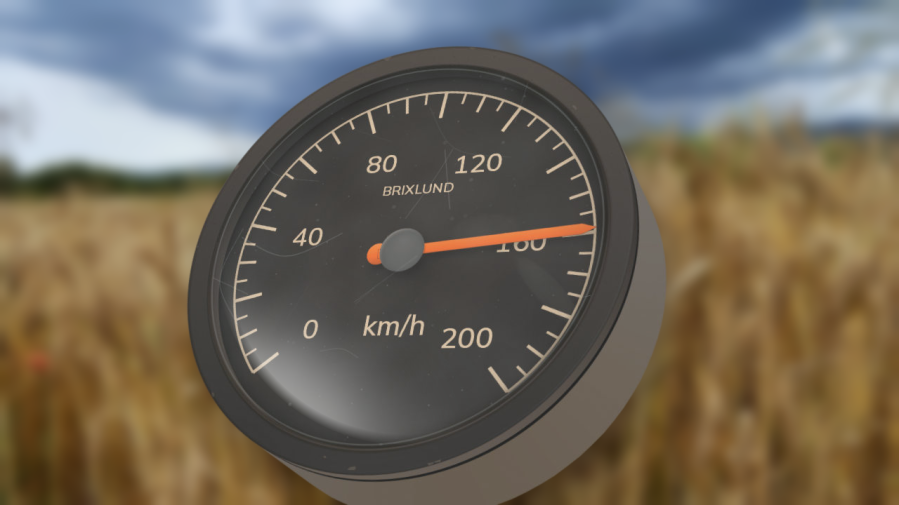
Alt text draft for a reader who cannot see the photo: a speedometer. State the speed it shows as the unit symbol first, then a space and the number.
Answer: km/h 160
